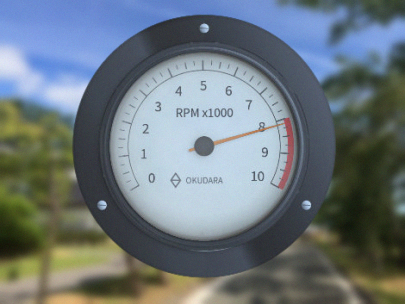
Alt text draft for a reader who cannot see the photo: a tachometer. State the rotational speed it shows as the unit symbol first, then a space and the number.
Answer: rpm 8125
